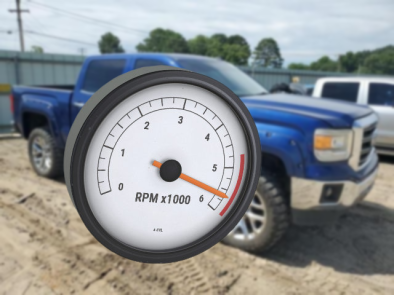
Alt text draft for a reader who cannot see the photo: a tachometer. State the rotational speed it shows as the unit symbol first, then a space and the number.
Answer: rpm 5625
